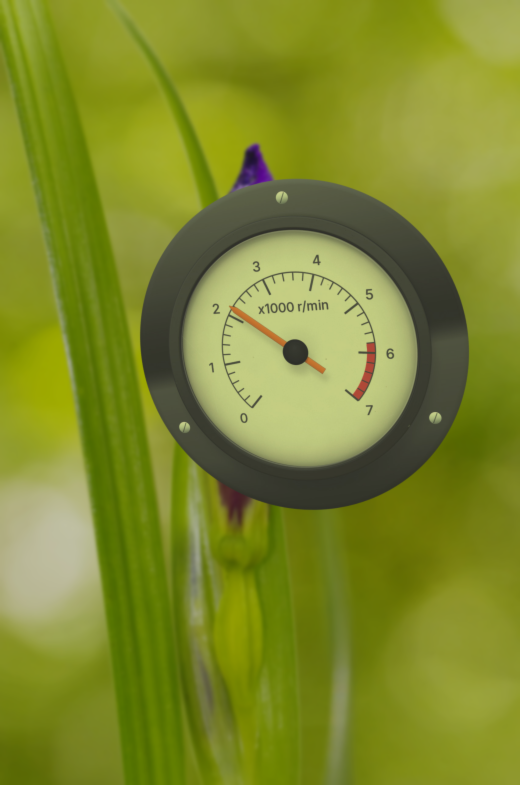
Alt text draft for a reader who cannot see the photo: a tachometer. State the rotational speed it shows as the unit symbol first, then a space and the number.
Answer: rpm 2200
